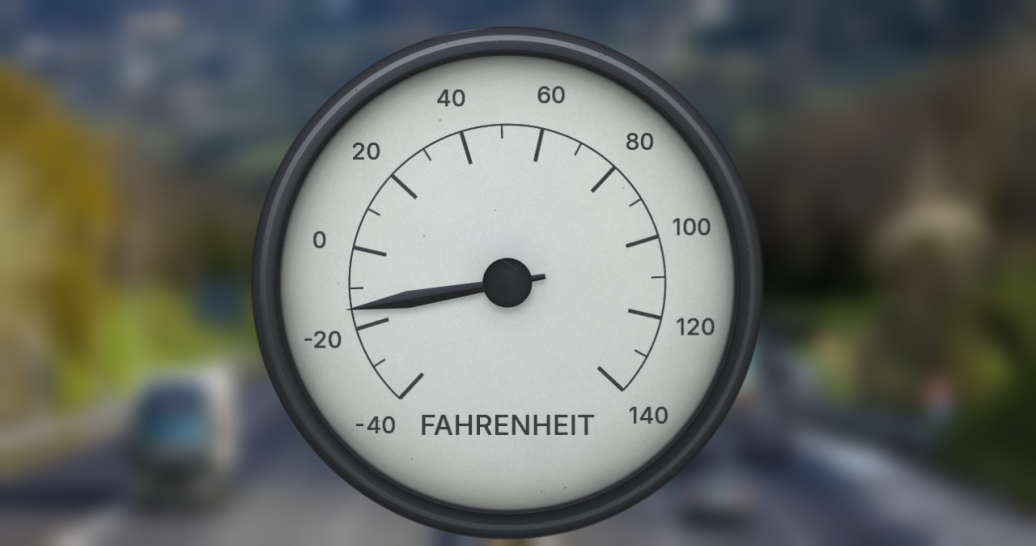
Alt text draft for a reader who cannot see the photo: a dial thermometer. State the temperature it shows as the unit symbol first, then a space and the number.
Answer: °F -15
